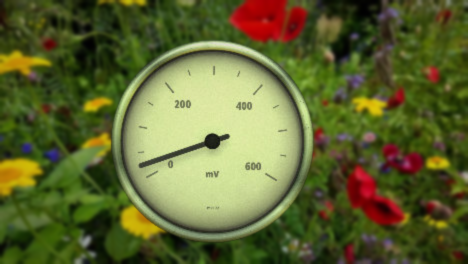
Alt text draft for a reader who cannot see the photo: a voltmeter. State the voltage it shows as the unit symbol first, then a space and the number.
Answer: mV 25
